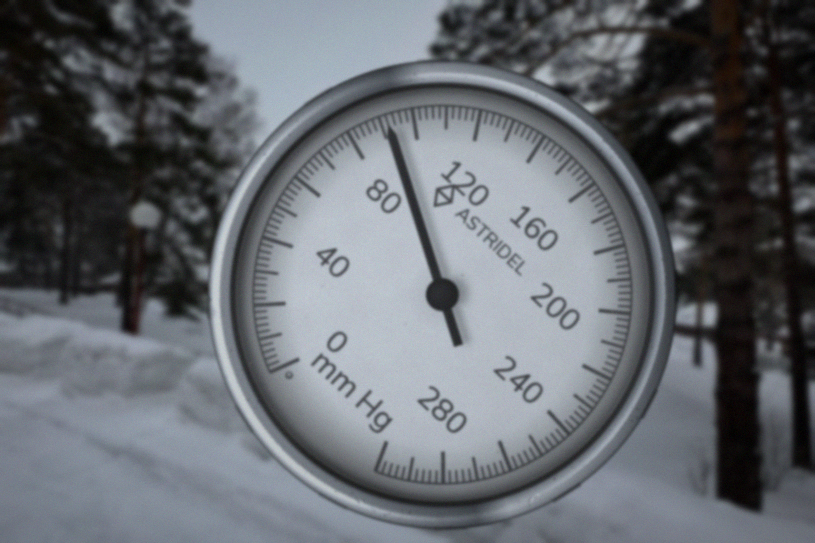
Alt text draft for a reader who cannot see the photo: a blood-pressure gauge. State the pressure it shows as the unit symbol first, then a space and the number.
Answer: mmHg 92
